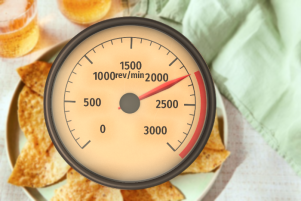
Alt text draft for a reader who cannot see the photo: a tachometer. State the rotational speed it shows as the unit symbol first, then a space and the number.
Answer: rpm 2200
